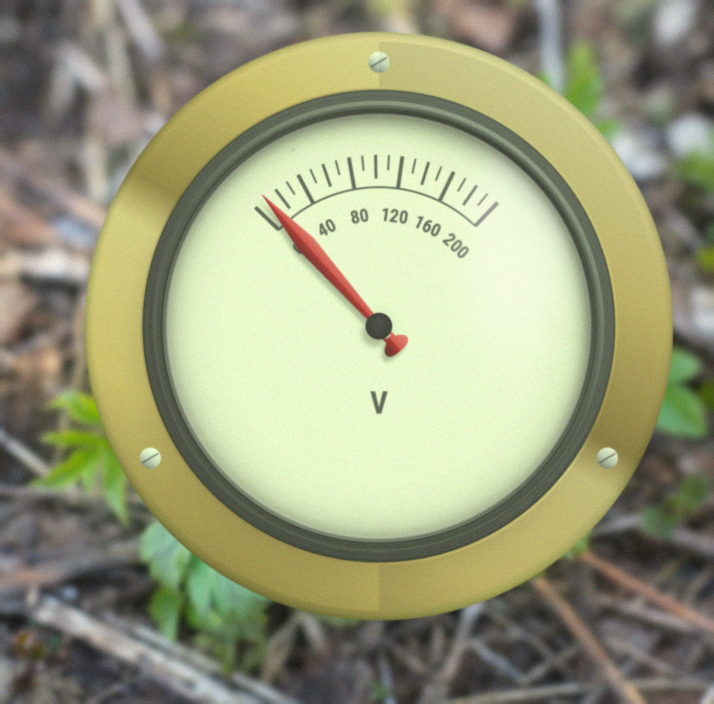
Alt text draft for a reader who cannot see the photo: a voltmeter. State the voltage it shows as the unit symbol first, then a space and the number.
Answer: V 10
